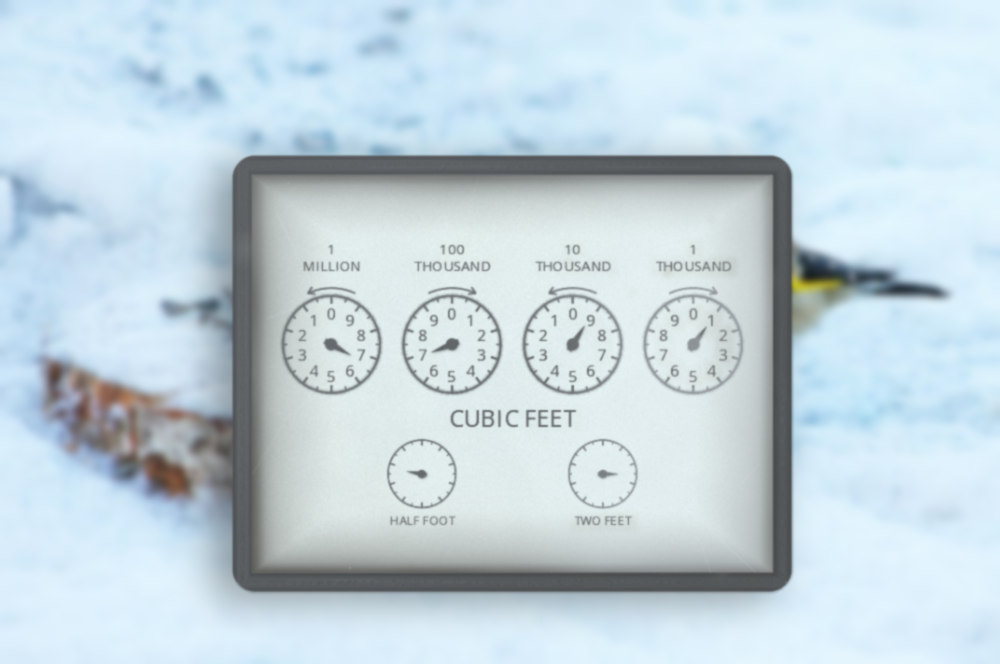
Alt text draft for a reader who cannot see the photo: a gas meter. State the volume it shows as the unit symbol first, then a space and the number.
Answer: ft³ 669100
